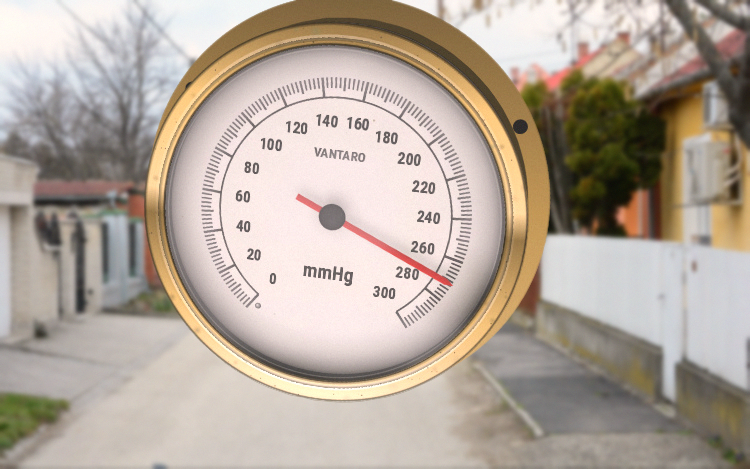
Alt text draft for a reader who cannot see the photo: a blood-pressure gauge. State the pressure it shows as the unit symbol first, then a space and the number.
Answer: mmHg 270
